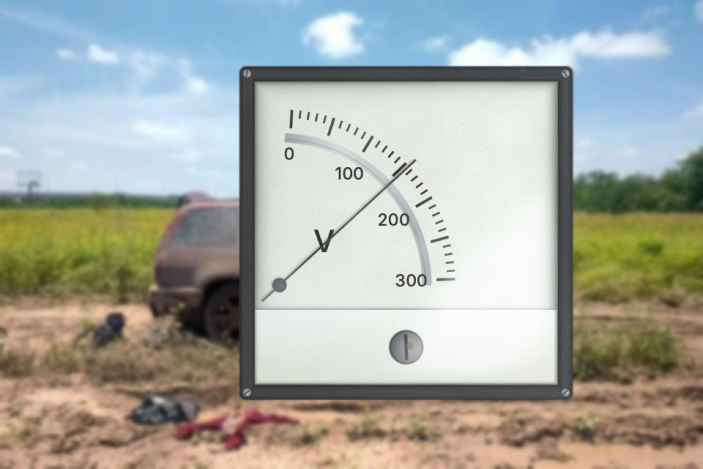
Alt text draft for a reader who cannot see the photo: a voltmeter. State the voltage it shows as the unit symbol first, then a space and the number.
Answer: V 155
